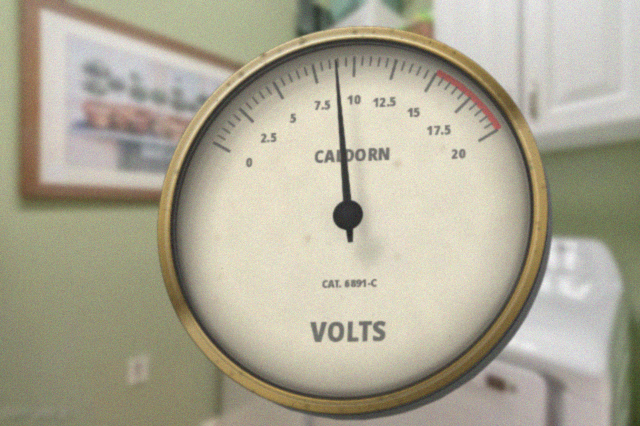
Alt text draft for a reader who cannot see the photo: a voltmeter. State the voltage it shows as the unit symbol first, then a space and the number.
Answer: V 9
